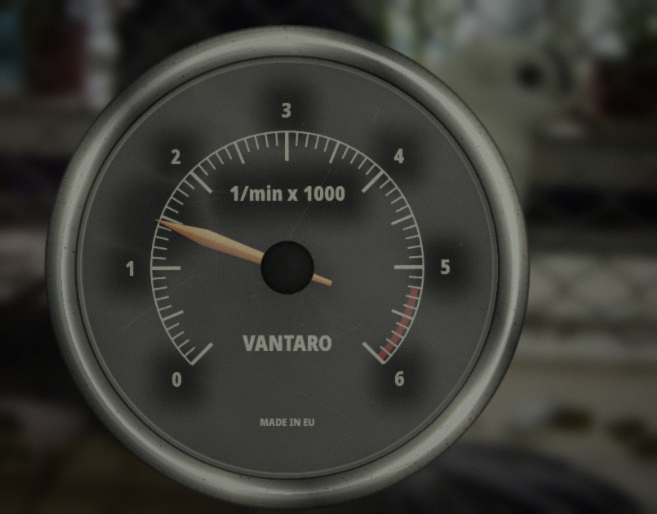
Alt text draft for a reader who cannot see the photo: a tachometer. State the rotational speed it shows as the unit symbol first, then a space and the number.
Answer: rpm 1450
